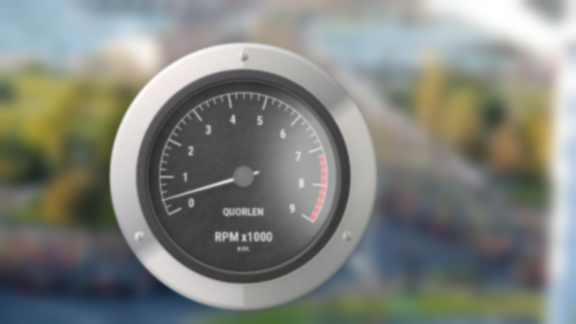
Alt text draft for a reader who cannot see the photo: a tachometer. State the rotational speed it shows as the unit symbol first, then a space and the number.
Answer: rpm 400
